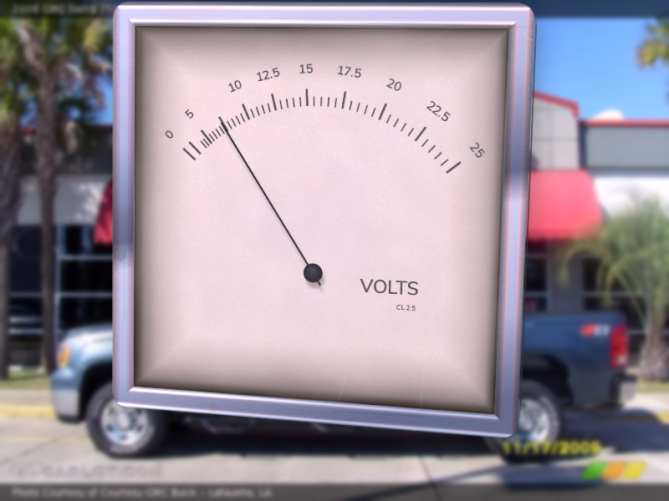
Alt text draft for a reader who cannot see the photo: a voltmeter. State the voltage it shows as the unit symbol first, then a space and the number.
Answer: V 7.5
